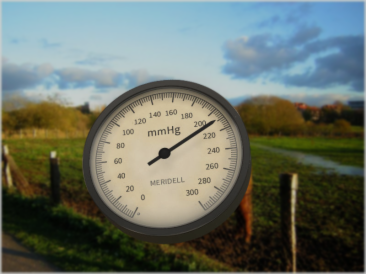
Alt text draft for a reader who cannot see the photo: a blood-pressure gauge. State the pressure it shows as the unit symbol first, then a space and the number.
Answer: mmHg 210
